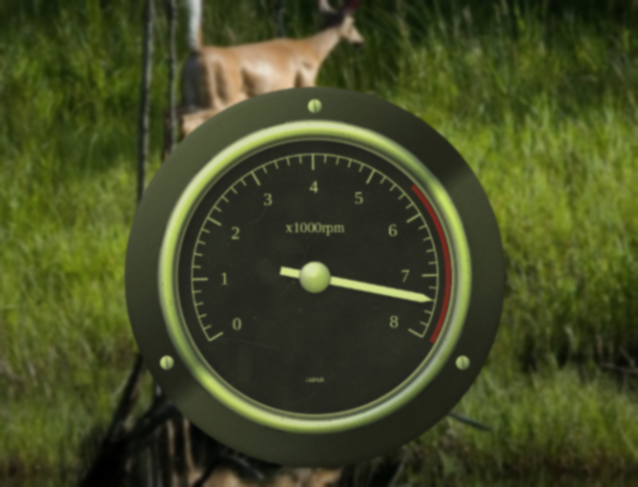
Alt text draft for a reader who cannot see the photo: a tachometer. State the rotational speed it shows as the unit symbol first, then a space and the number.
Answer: rpm 7400
